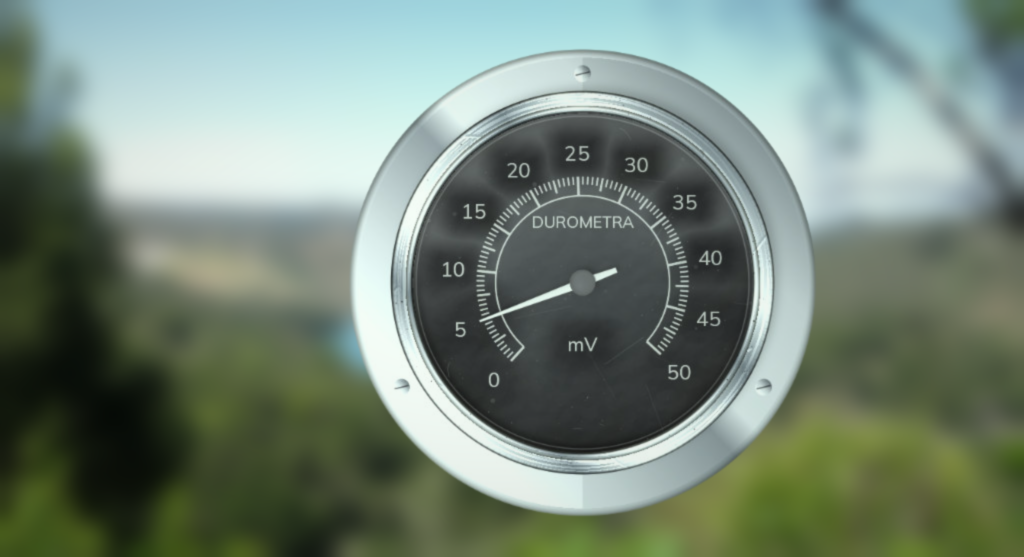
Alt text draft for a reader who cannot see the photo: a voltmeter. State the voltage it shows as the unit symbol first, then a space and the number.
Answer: mV 5
